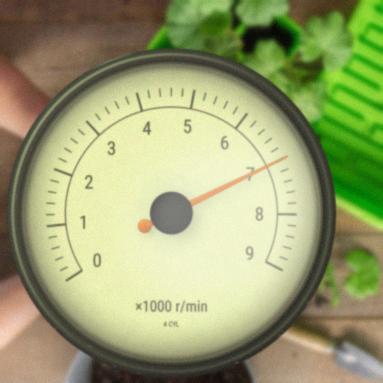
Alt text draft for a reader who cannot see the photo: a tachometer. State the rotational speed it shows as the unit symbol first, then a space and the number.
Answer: rpm 7000
